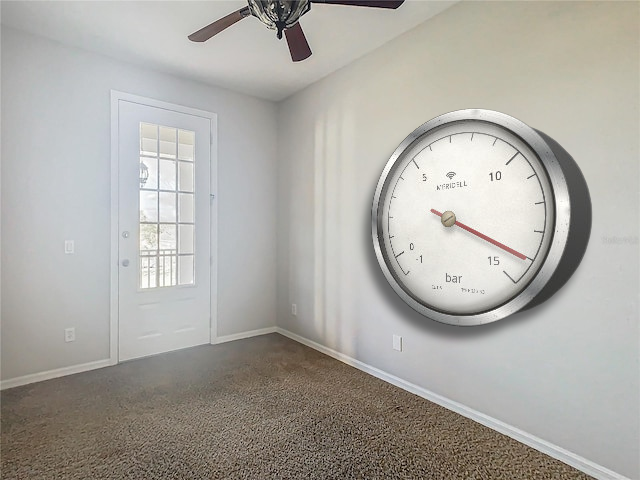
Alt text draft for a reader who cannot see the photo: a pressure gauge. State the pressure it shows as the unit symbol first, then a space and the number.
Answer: bar 14
